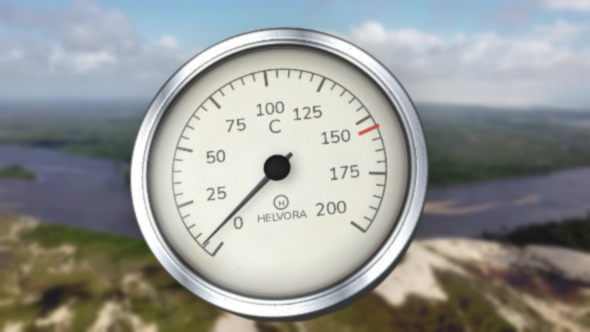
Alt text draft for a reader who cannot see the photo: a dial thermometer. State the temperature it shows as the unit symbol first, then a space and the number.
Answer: °C 5
